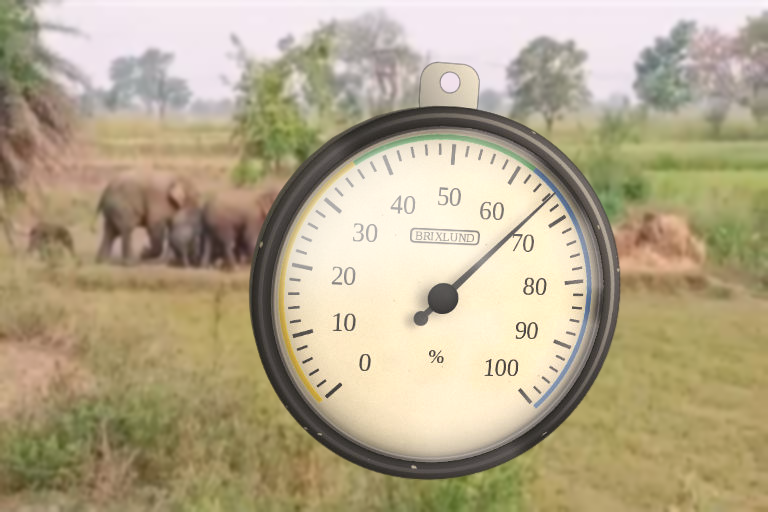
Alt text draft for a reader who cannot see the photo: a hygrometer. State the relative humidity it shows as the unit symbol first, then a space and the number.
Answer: % 66
